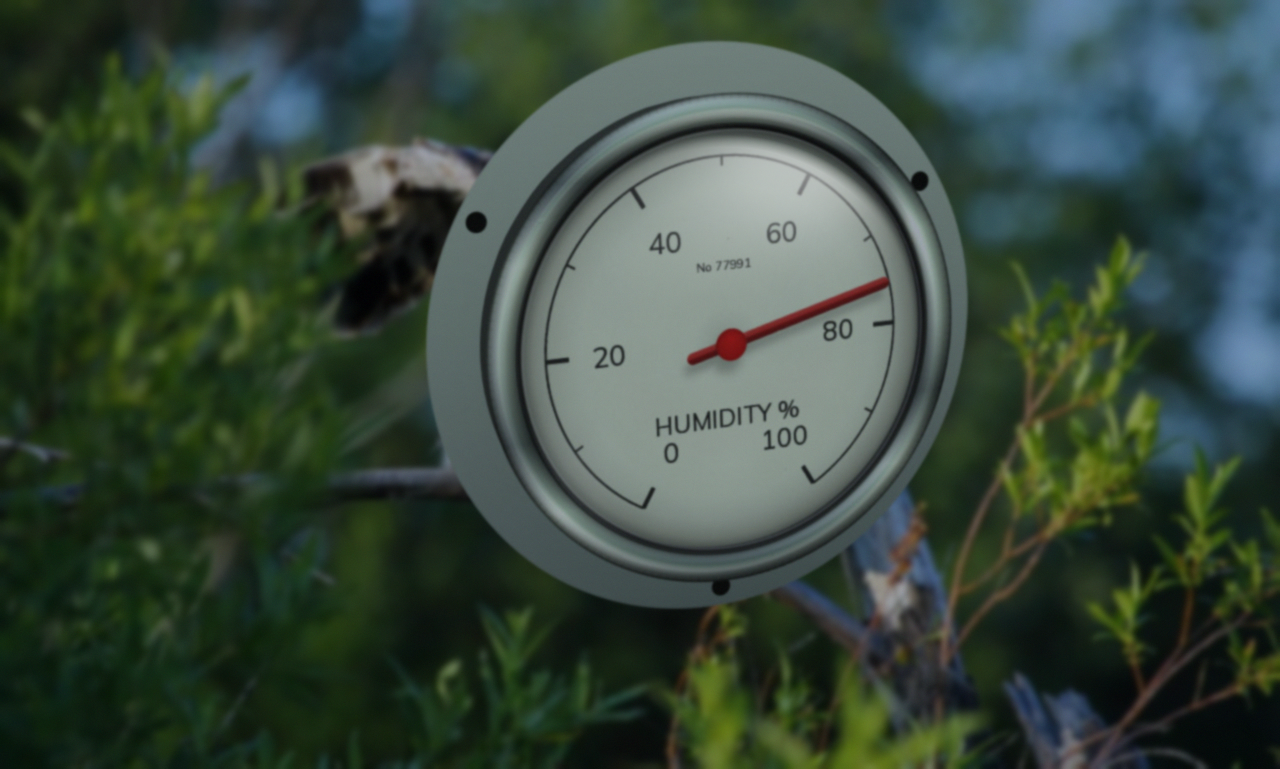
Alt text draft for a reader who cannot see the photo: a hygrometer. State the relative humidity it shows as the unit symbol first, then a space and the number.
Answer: % 75
